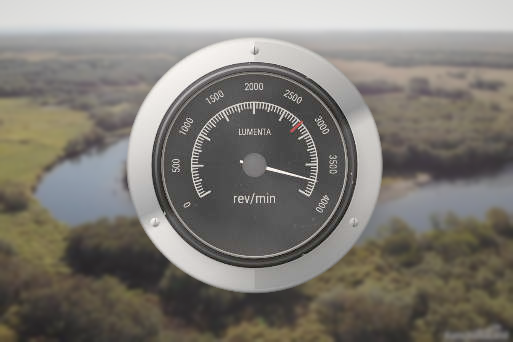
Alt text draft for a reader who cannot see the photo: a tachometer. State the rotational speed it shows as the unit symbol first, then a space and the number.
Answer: rpm 3750
